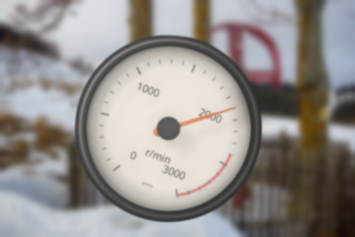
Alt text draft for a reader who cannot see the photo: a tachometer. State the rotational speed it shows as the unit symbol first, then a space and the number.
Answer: rpm 2000
